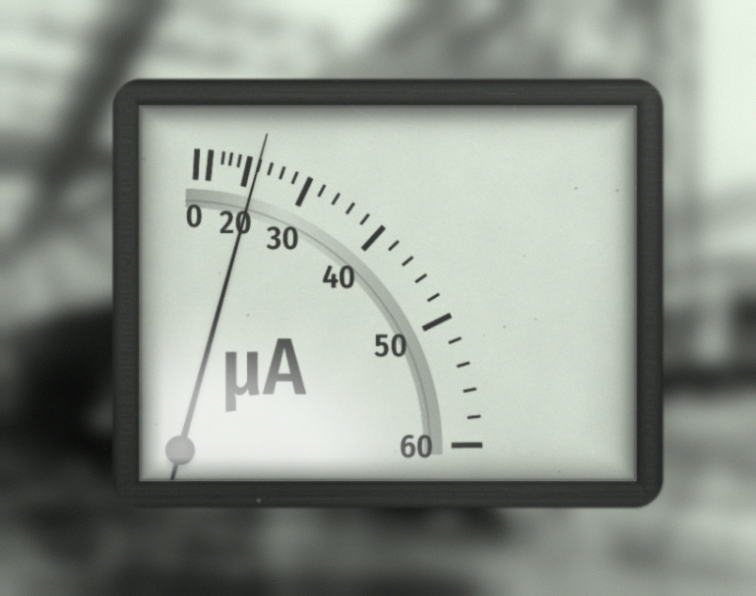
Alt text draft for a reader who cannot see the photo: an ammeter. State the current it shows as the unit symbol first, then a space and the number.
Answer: µA 22
